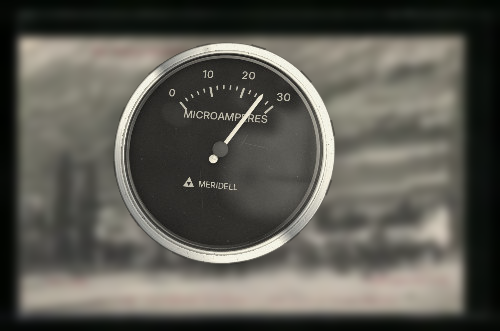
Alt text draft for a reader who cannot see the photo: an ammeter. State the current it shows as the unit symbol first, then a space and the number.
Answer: µA 26
